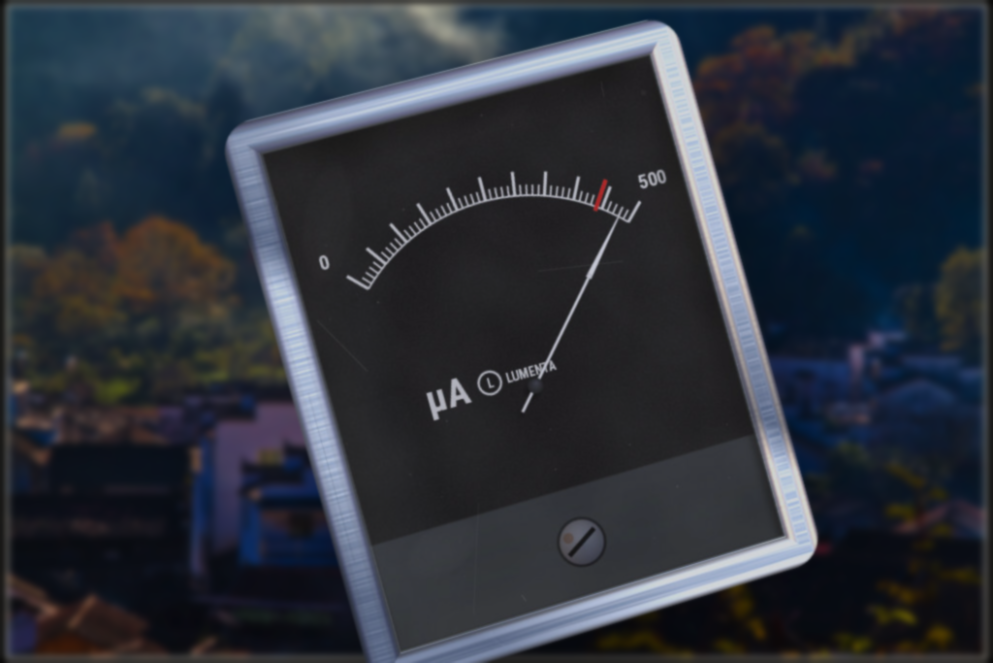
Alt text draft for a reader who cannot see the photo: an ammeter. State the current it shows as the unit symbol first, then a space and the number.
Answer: µA 480
